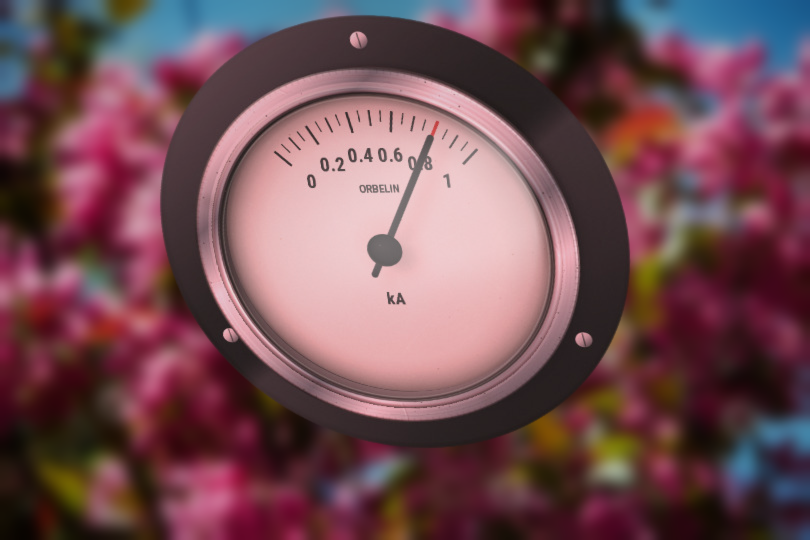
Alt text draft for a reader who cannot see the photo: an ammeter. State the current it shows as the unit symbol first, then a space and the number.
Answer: kA 0.8
